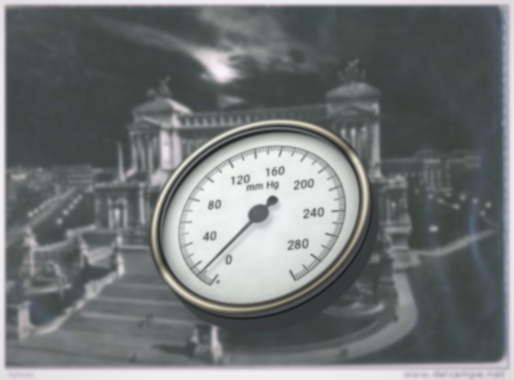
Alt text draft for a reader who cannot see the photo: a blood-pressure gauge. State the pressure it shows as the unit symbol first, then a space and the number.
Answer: mmHg 10
